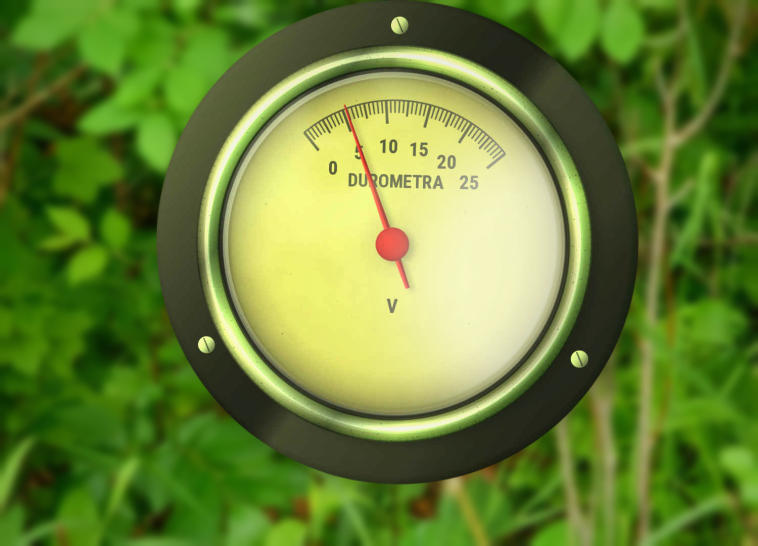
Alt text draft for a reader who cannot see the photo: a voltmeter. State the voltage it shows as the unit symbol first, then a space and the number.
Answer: V 5.5
